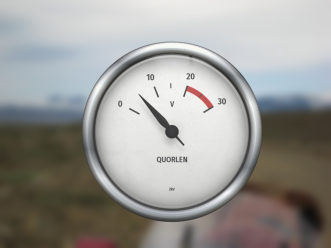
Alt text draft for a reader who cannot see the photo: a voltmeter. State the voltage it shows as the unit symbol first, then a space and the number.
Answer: V 5
